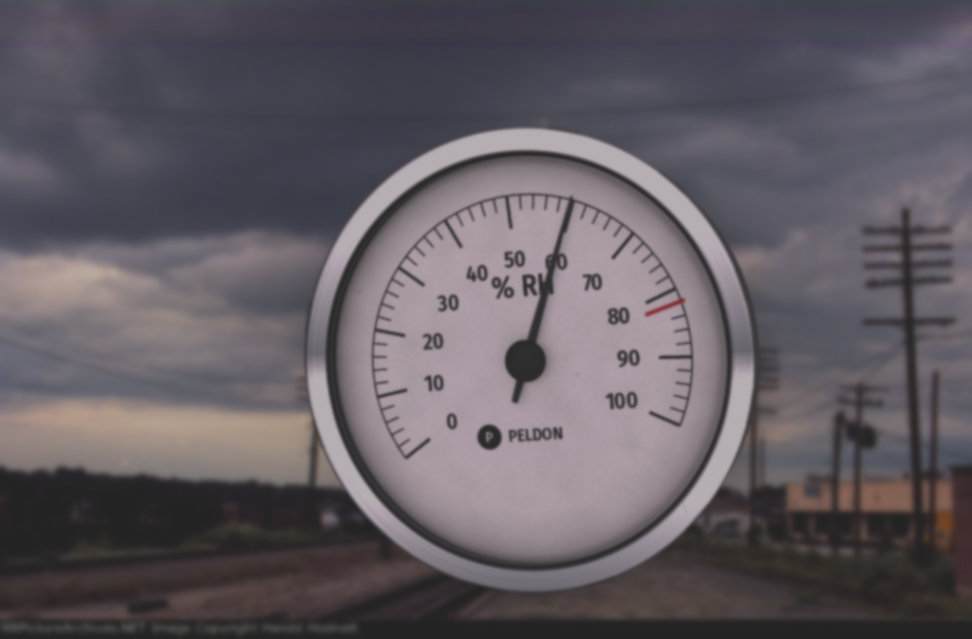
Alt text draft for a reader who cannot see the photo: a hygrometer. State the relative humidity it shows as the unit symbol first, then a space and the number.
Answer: % 60
